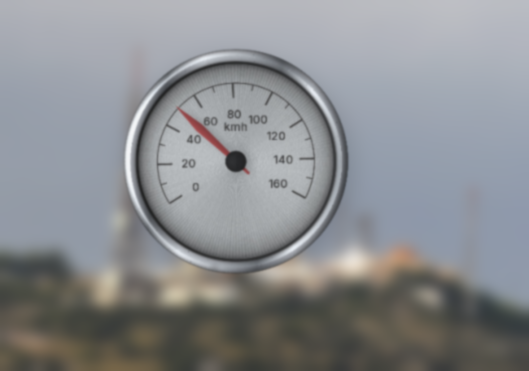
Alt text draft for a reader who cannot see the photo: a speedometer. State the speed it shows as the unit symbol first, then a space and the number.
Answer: km/h 50
